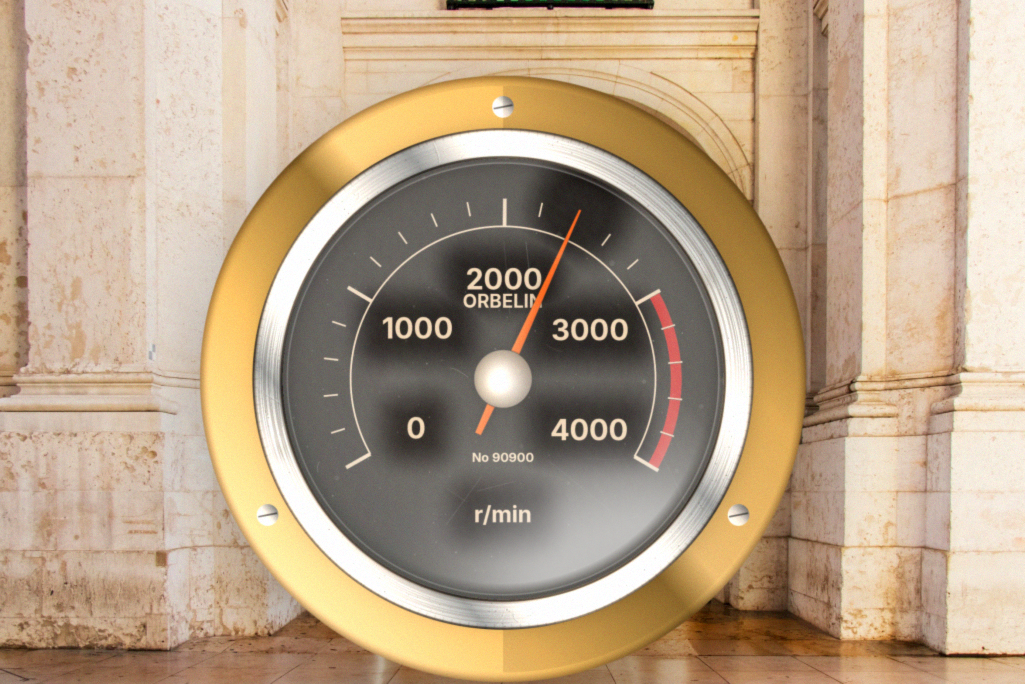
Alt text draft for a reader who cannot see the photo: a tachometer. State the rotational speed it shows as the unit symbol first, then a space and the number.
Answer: rpm 2400
